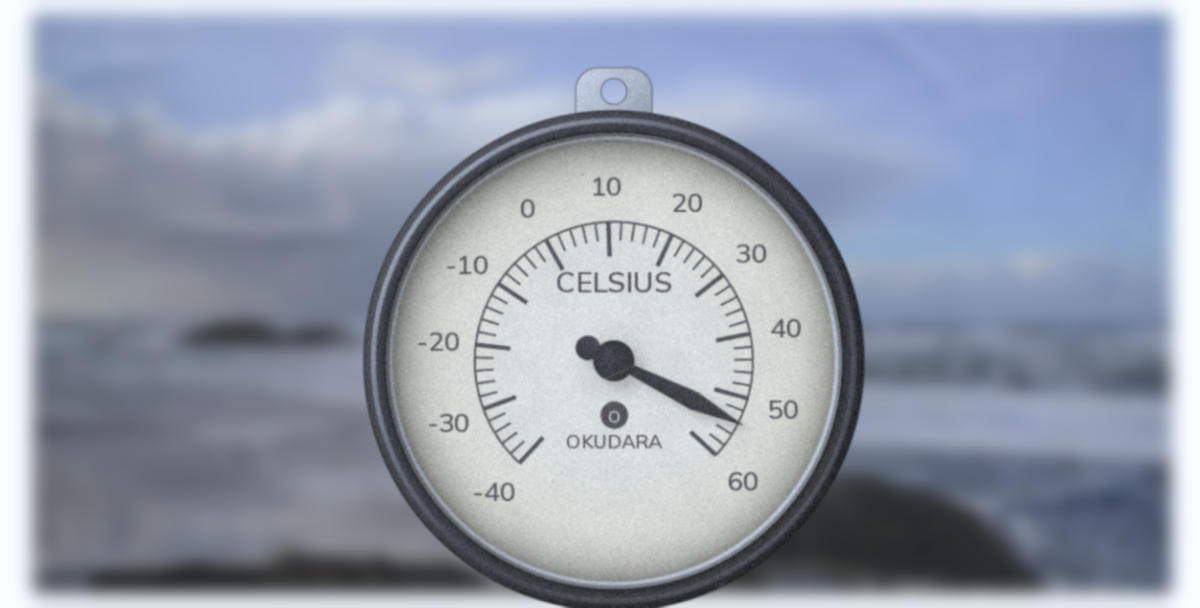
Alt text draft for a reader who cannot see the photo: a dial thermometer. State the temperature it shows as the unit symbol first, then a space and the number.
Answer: °C 54
